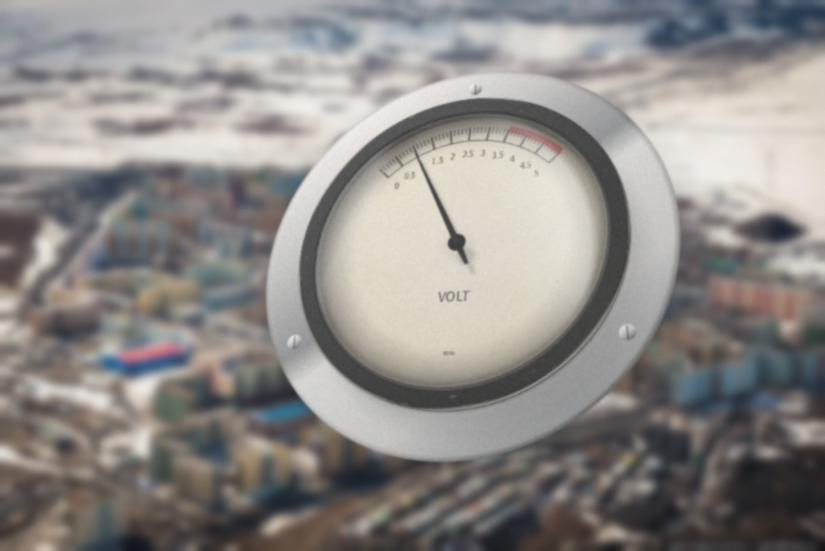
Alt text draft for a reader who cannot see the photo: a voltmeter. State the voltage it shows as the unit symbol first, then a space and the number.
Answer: V 1
